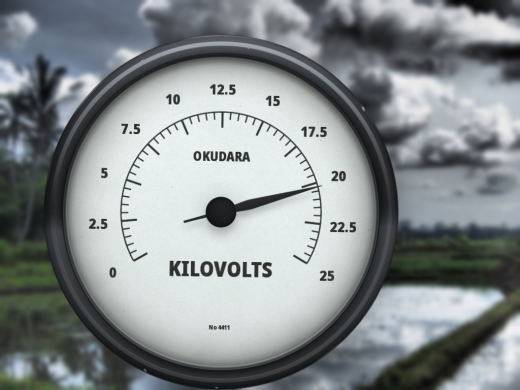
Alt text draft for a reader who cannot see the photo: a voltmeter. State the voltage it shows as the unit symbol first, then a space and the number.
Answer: kV 20.25
